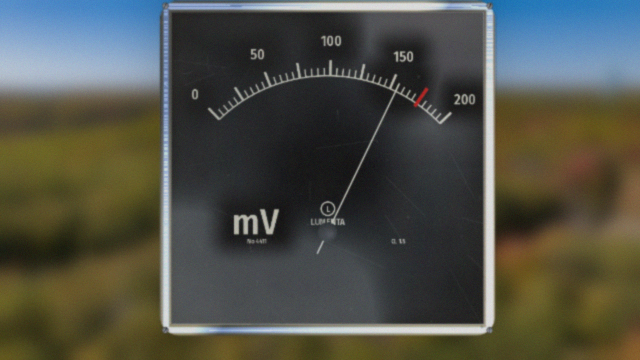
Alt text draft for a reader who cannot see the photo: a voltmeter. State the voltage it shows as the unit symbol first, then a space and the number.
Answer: mV 155
